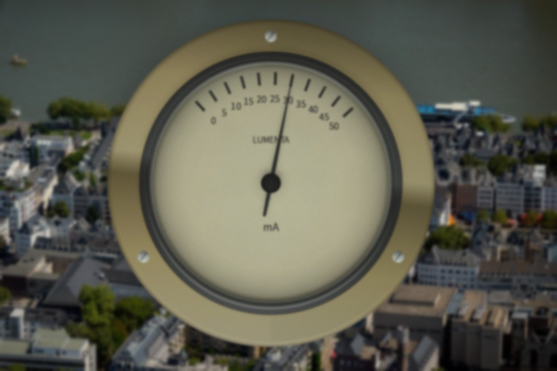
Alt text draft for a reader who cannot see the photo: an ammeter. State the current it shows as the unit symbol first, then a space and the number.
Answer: mA 30
